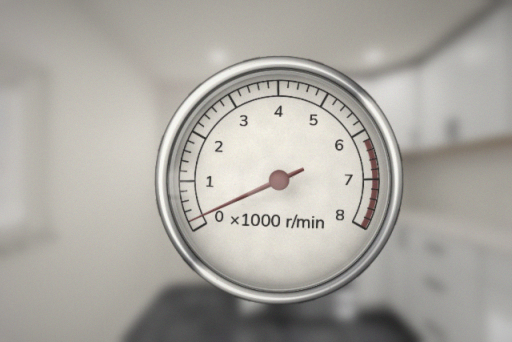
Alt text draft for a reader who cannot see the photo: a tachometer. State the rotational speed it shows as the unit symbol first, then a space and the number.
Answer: rpm 200
